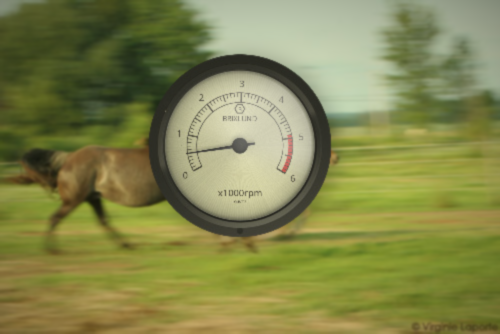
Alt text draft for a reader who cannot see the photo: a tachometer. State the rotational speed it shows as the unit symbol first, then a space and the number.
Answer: rpm 500
